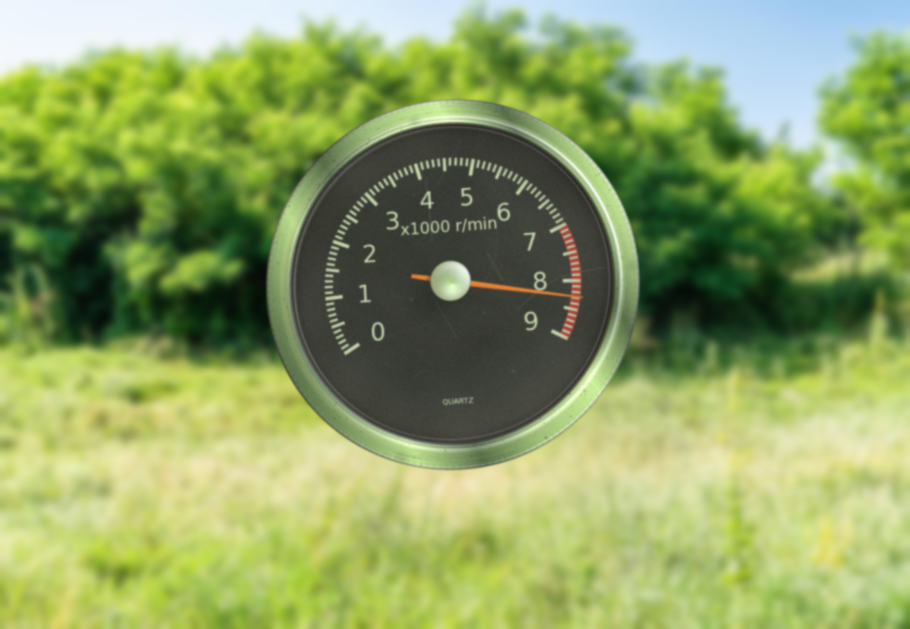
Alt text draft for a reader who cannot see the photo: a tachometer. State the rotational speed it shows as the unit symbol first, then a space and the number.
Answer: rpm 8300
